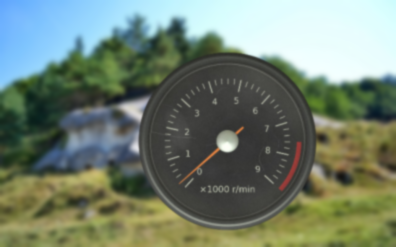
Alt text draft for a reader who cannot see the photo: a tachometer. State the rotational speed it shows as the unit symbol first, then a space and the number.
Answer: rpm 200
